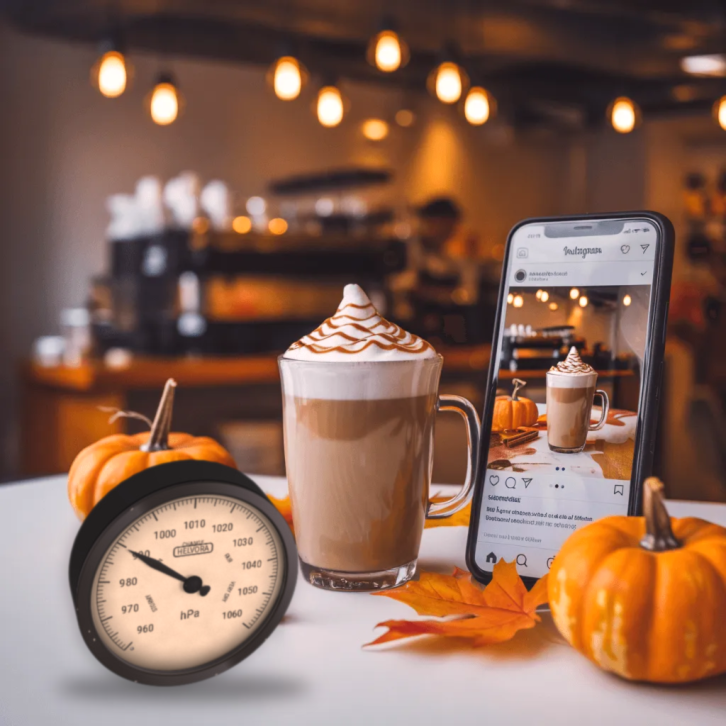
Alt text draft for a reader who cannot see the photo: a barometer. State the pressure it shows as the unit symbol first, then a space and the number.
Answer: hPa 990
